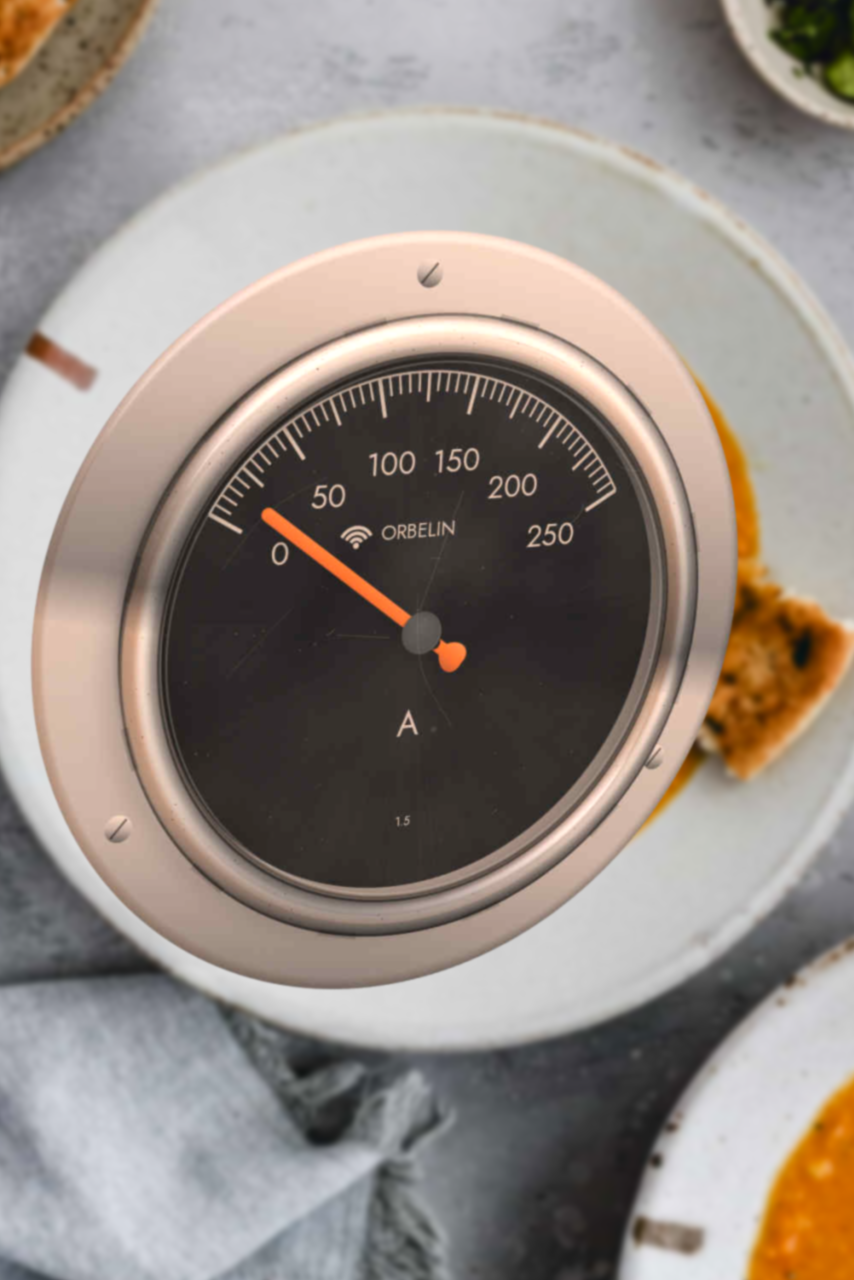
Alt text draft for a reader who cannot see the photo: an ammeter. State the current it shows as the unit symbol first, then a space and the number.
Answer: A 15
